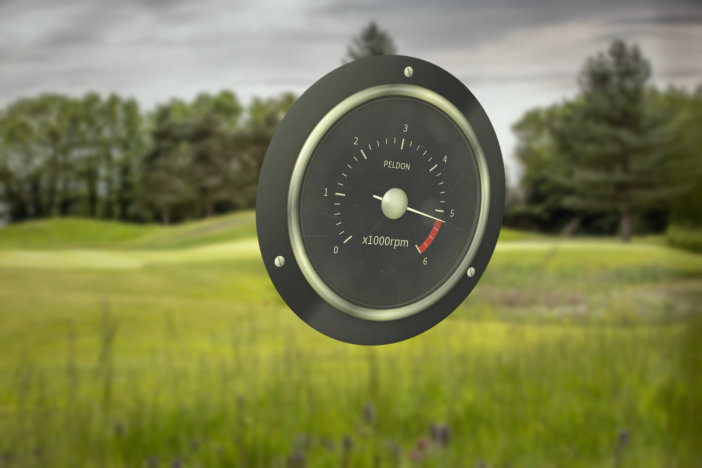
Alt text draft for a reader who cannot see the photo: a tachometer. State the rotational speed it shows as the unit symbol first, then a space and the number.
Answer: rpm 5200
